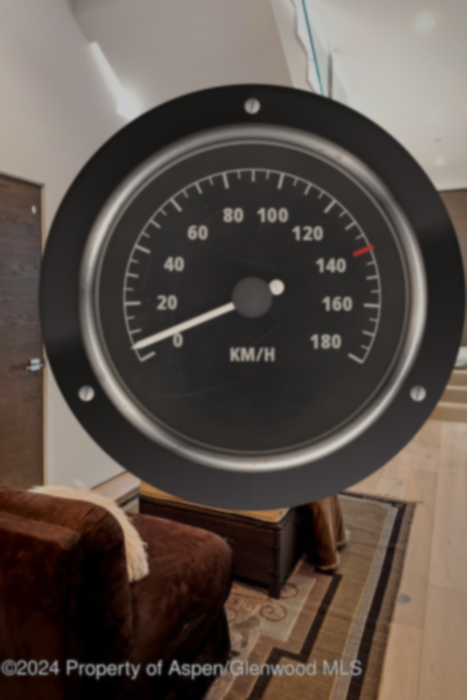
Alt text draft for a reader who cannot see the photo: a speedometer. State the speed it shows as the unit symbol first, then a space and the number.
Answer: km/h 5
